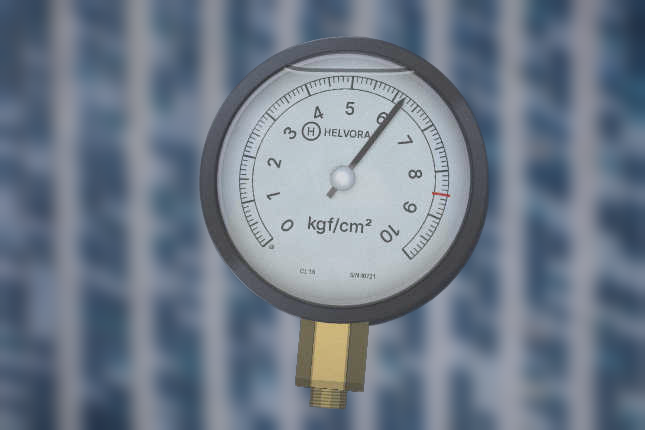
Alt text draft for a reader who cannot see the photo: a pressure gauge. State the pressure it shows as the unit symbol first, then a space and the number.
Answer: kg/cm² 6.2
